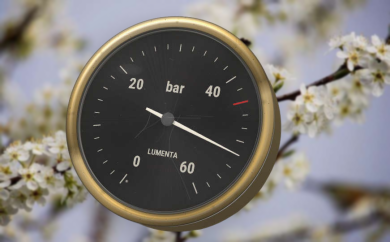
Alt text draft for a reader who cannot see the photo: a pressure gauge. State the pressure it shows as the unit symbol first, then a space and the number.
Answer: bar 52
